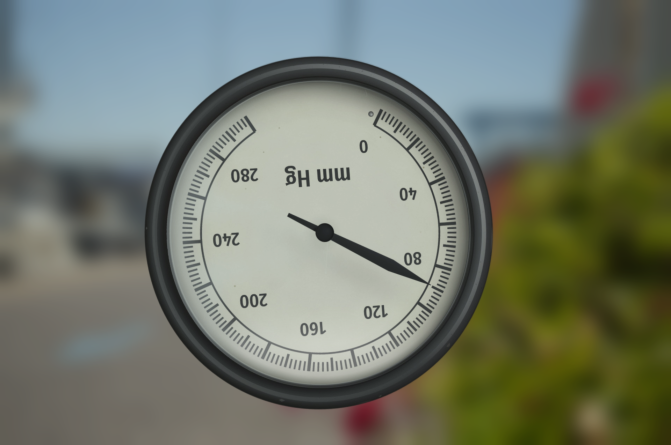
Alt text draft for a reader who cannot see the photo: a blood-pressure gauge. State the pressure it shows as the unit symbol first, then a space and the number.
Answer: mmHg 90
